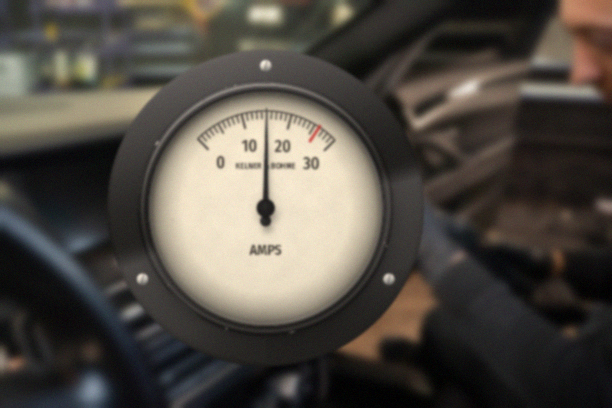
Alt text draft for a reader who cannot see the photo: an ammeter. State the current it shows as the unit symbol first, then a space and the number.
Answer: A 15
